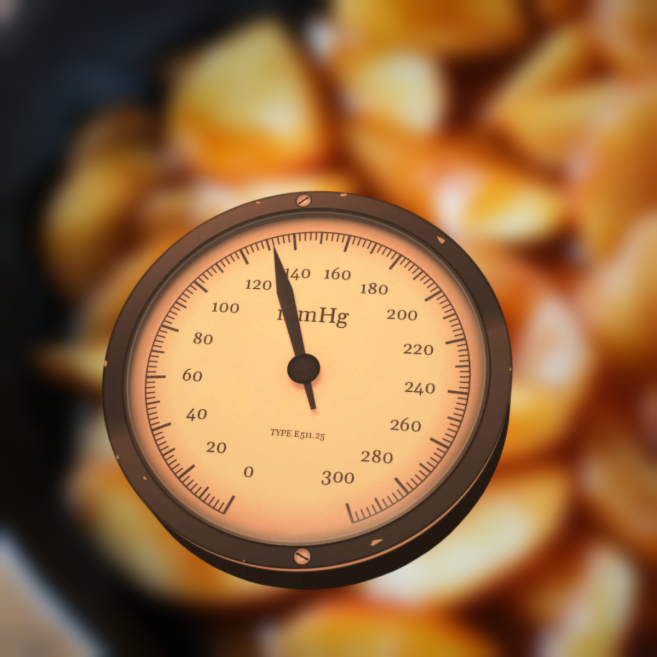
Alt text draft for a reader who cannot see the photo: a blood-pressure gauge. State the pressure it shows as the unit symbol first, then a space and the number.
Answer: mmHg 132
